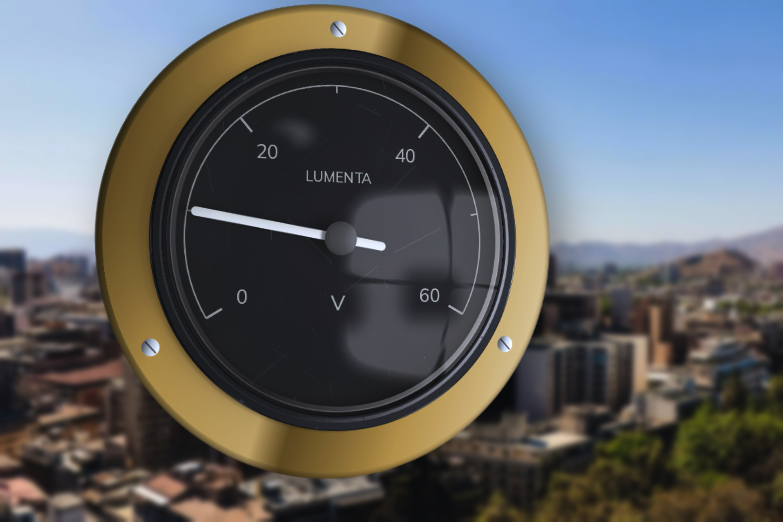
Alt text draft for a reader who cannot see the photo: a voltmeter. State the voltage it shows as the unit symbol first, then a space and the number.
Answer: V 10
